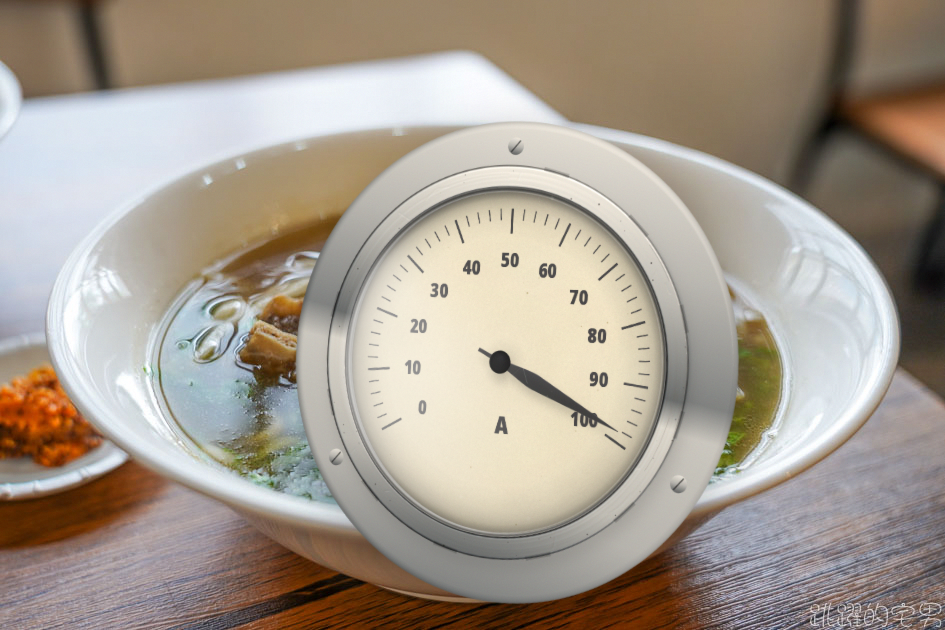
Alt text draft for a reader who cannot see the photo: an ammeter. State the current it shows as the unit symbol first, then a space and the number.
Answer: A 98
